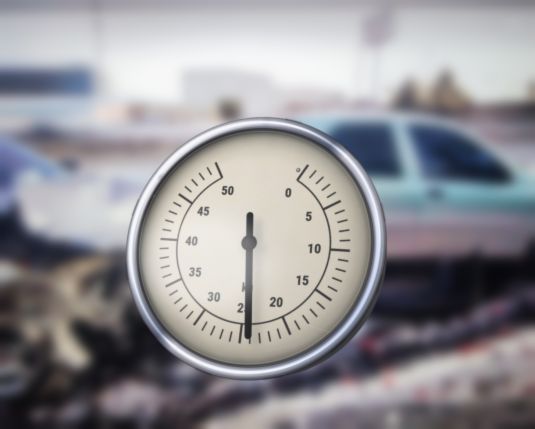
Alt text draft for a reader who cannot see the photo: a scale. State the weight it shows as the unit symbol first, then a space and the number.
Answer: kg 24
